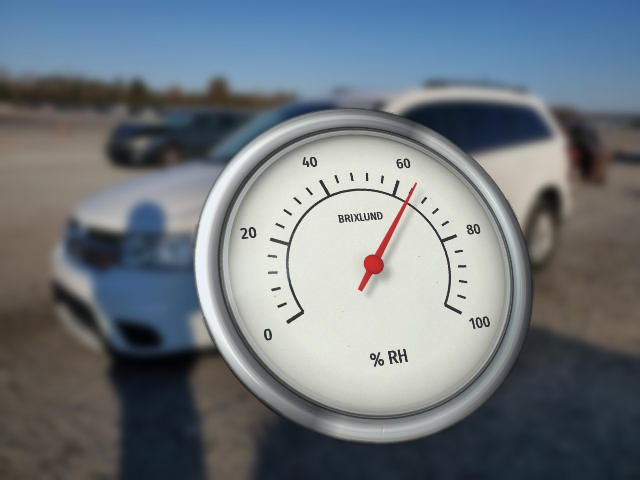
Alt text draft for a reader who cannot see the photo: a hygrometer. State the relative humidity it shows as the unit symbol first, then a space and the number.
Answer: % 64
